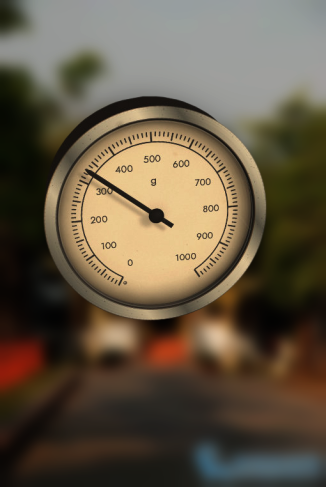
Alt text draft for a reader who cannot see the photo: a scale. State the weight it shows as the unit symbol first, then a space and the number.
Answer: g 330
